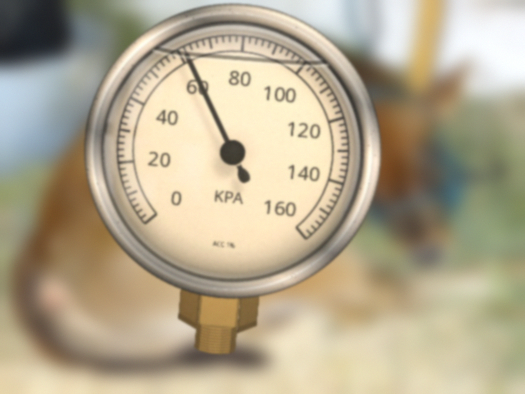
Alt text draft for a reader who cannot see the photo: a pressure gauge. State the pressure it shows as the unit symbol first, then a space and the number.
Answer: kPa 62
